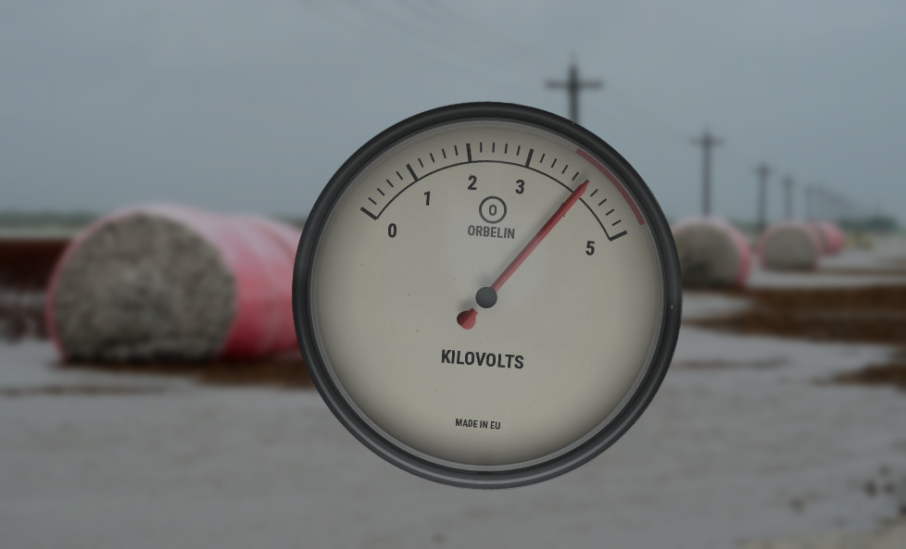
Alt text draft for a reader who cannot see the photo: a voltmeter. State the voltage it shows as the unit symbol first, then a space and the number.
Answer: kV 4
